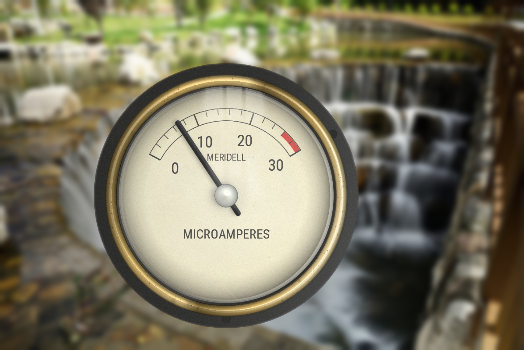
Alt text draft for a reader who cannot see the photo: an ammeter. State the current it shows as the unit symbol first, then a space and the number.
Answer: µA 7
